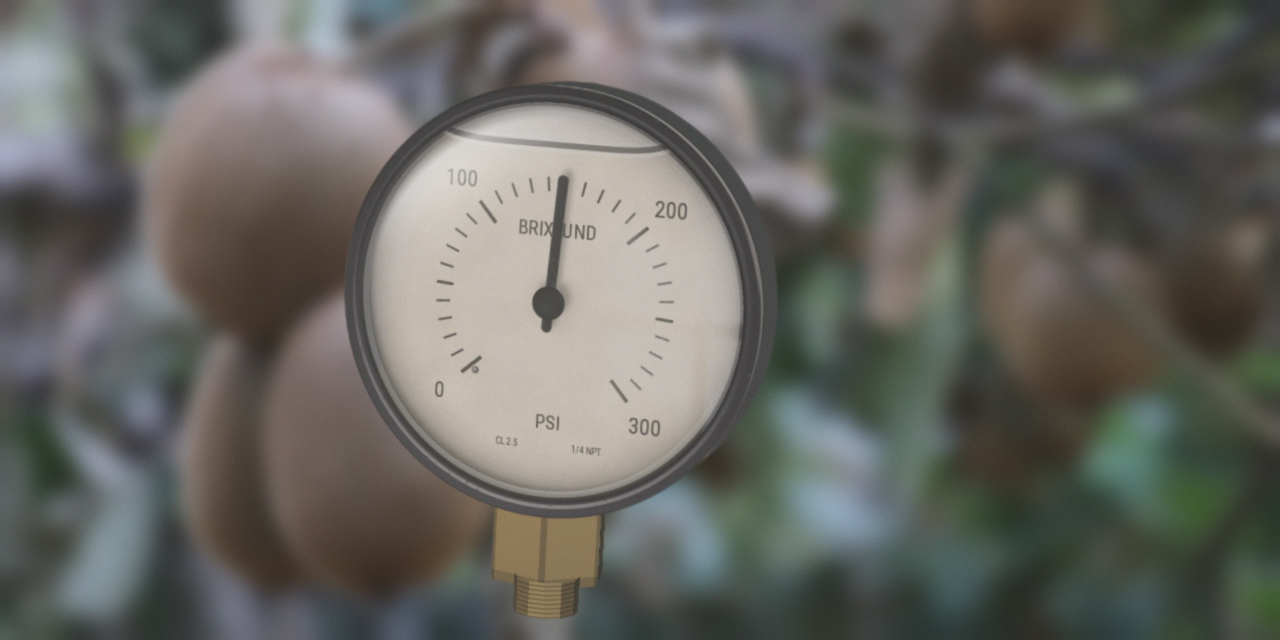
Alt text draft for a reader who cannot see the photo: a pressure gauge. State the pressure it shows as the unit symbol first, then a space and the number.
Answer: psi 150
